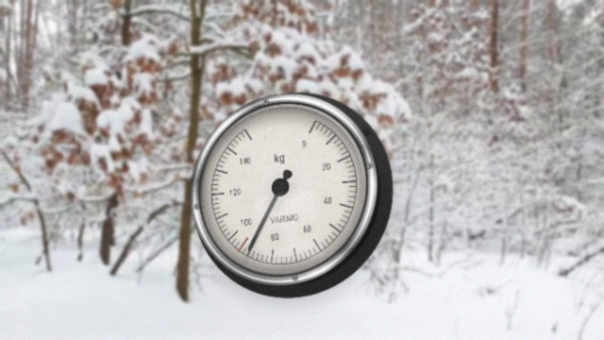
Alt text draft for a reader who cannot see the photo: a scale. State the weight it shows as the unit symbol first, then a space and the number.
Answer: kg 90
